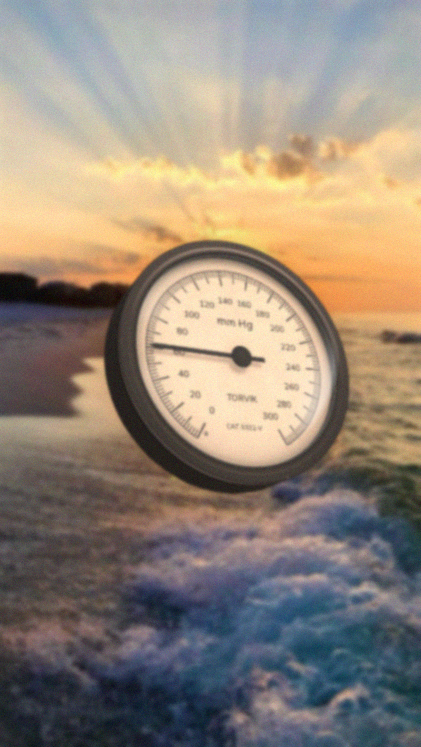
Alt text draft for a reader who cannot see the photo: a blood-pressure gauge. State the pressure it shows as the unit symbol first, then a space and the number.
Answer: mmHg 60
